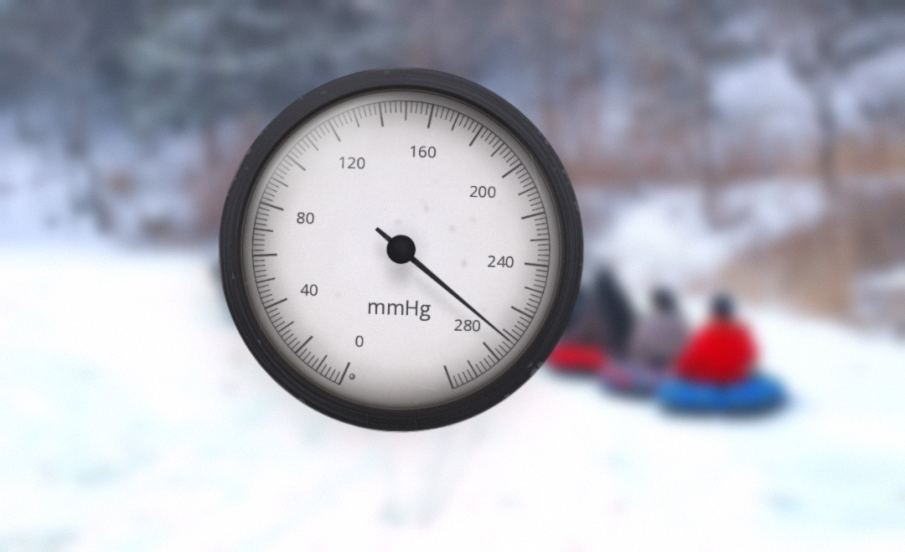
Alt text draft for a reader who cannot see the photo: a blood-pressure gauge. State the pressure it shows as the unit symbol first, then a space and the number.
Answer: mmHg 272
